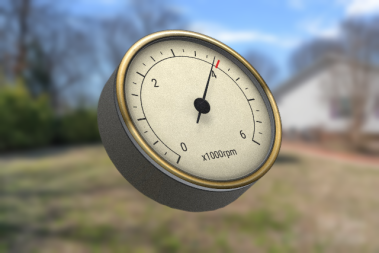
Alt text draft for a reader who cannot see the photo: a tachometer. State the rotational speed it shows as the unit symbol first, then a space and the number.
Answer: rpm 3875
